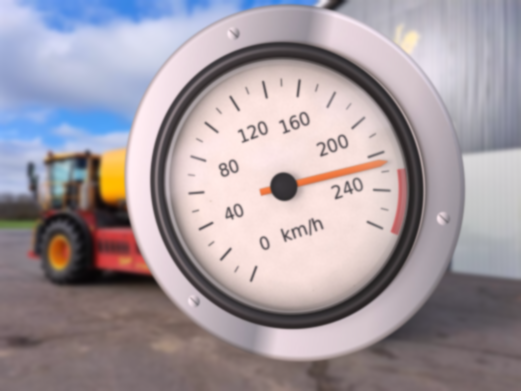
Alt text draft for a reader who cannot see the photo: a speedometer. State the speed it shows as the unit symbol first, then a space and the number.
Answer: km/h 225
